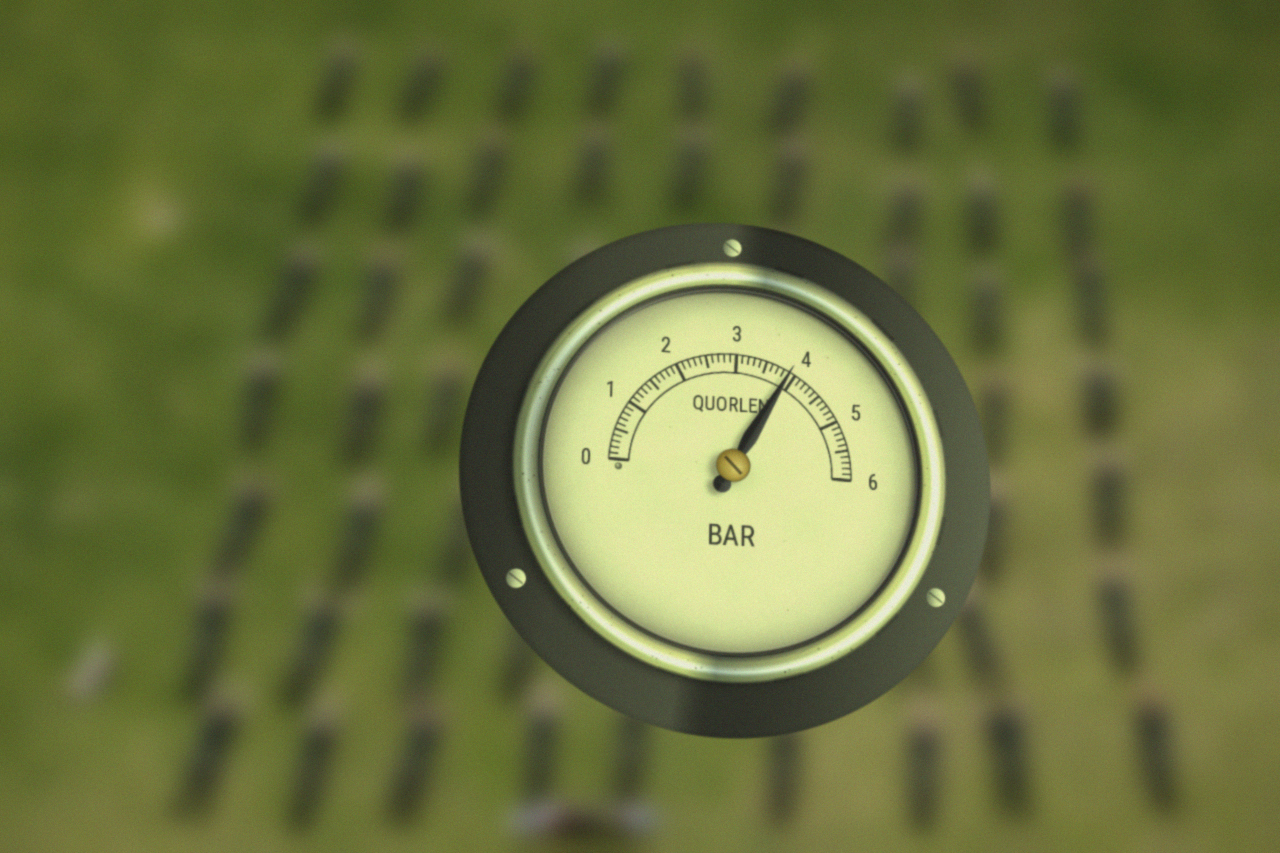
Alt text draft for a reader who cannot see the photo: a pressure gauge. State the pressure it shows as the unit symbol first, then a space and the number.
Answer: bar 3.9
